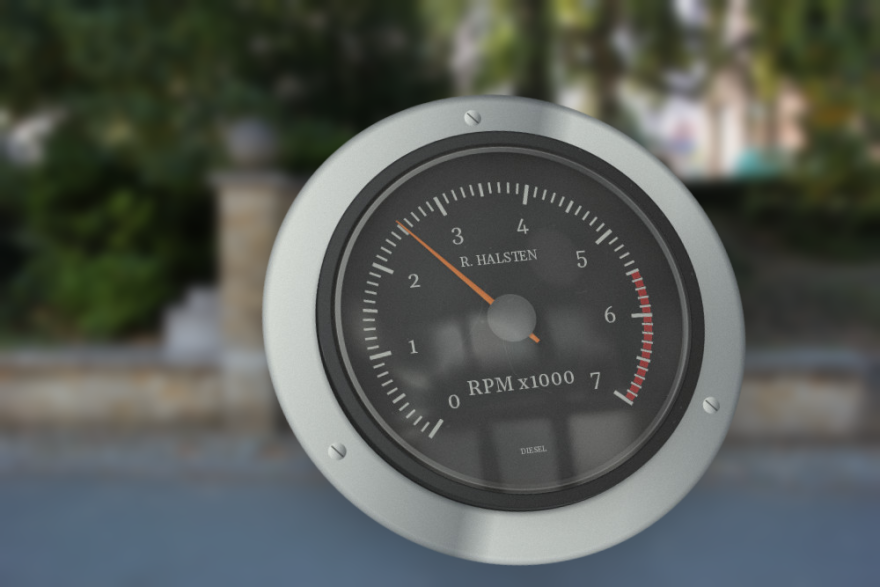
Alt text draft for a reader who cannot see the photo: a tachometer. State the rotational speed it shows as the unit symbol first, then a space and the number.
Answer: rpm 2500
